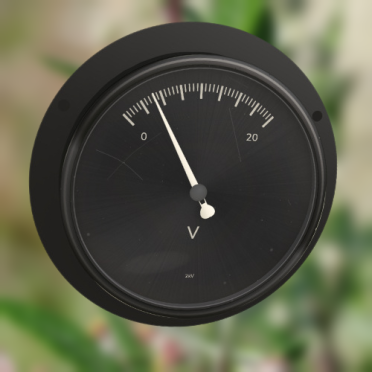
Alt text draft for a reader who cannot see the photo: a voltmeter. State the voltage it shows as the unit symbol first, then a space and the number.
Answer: V 4
